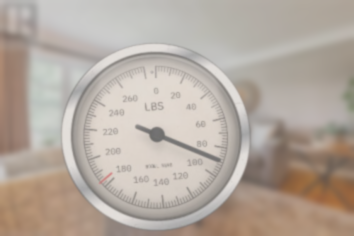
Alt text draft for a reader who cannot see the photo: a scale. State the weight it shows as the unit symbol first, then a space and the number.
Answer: lb 90
